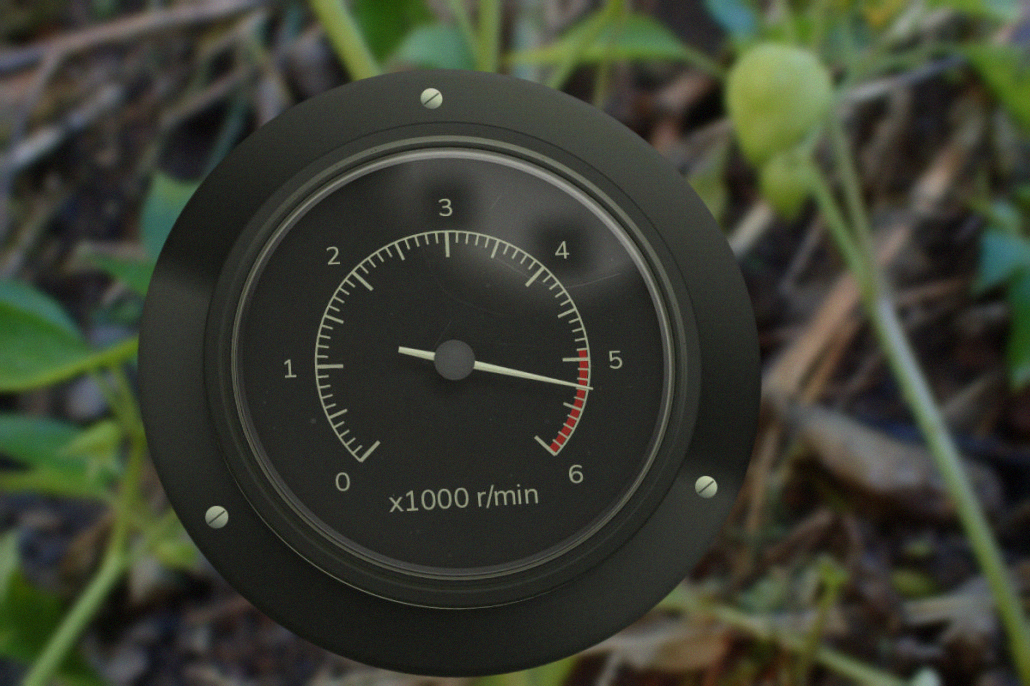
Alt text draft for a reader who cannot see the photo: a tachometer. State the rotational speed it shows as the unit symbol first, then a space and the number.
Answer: rpm 5300
